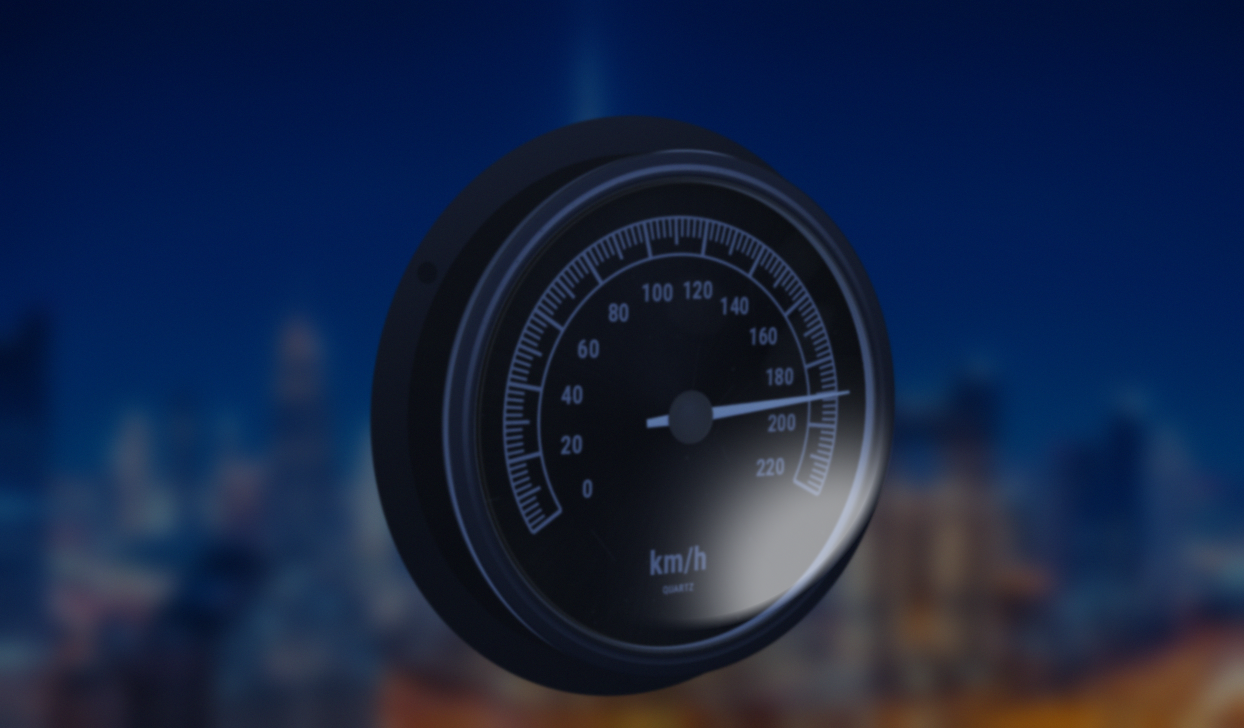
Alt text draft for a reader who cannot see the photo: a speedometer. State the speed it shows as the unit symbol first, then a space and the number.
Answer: km/h 190
